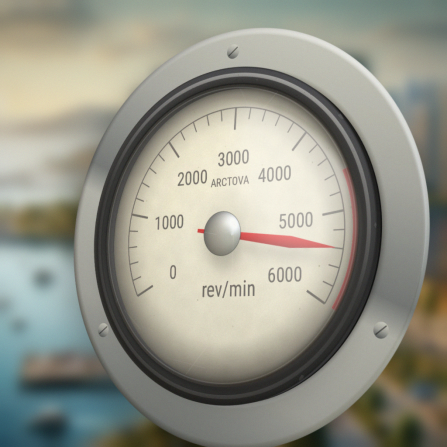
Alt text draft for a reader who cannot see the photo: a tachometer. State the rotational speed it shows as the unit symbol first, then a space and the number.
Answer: rpm 5400
